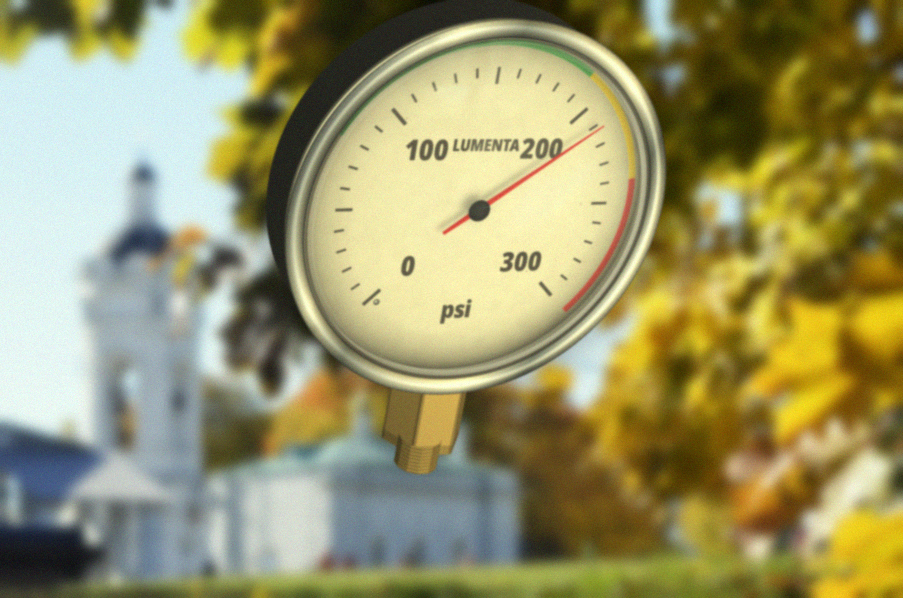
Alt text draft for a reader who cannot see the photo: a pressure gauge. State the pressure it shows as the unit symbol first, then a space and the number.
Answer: psi 210
